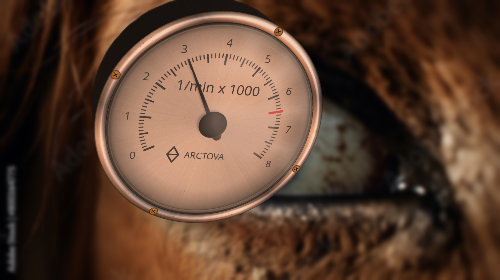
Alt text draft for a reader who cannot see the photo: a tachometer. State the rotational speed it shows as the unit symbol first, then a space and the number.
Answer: rpm 3000
